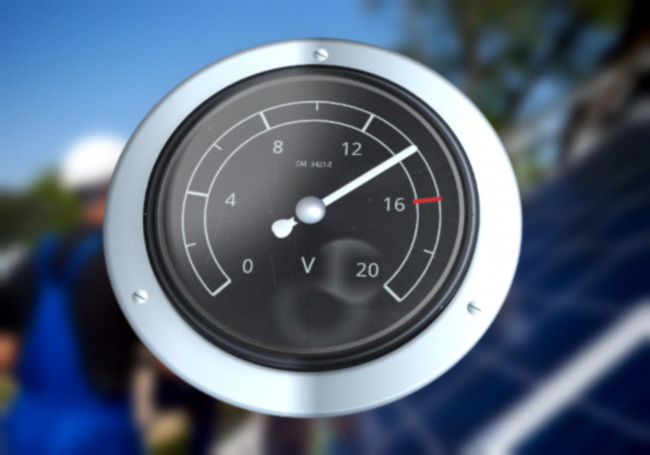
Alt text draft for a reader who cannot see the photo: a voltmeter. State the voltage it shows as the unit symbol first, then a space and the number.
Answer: V 14
